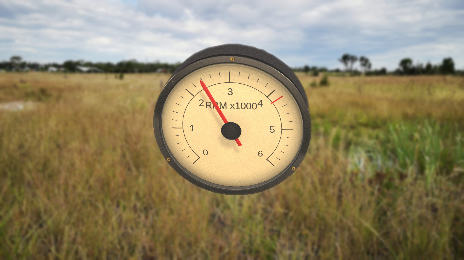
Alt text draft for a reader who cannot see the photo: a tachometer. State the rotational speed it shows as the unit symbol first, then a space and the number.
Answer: rpm 2400
